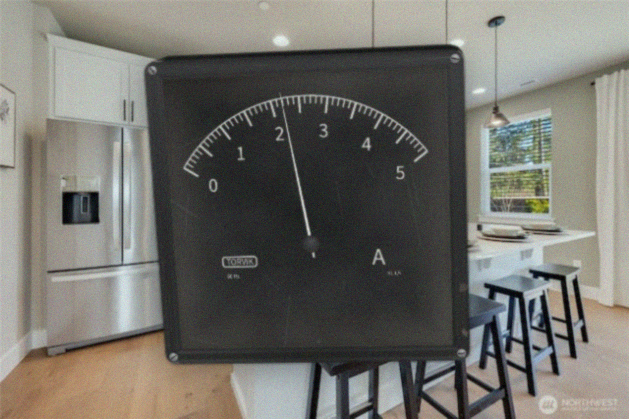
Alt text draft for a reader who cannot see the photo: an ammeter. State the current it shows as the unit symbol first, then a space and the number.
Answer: A 2.2
